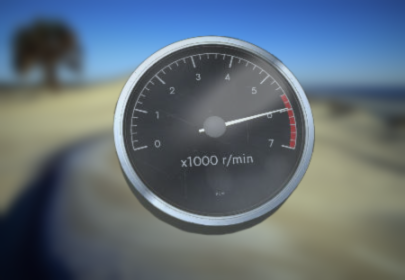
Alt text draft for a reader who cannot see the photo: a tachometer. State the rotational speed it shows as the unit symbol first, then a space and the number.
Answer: rpm 6000
